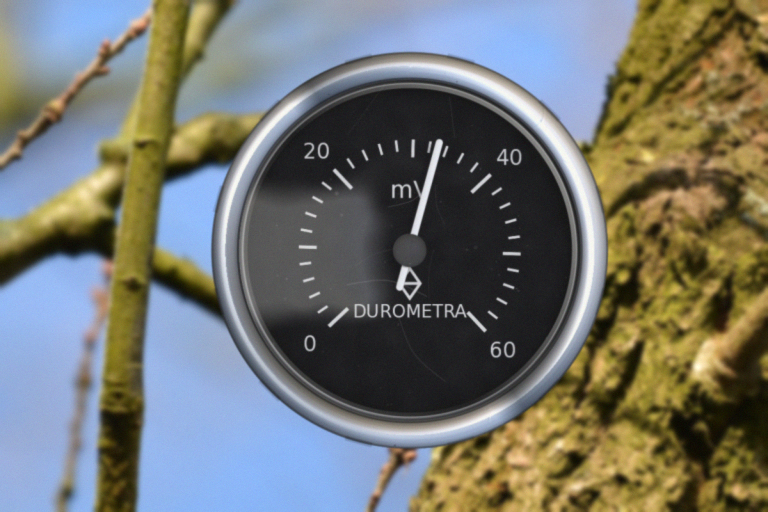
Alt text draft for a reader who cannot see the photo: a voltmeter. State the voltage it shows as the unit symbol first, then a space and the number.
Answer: mV 33
